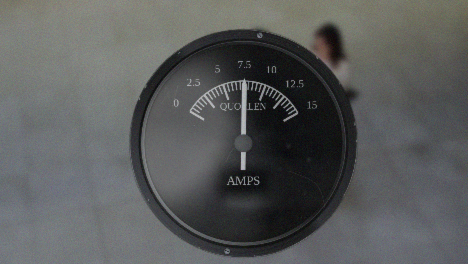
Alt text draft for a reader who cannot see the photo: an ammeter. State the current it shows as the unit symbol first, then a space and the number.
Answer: A 7.5
